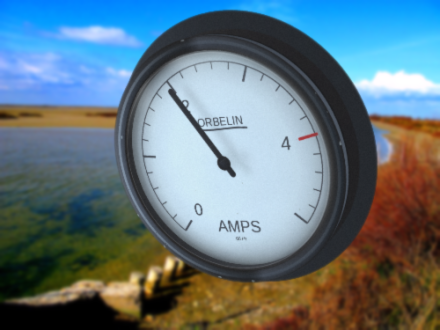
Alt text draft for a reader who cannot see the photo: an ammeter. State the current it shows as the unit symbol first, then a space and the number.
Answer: A 2
